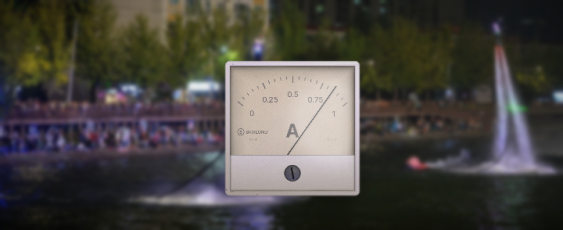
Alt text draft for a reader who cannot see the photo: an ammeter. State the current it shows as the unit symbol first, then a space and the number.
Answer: A 0.85
